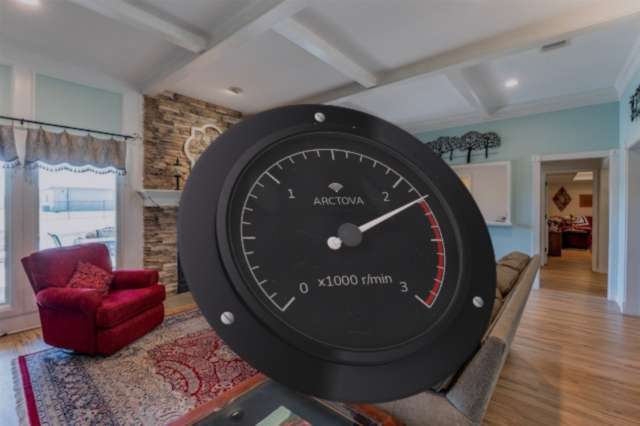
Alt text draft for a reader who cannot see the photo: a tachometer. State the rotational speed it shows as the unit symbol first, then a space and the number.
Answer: rpm 2200
